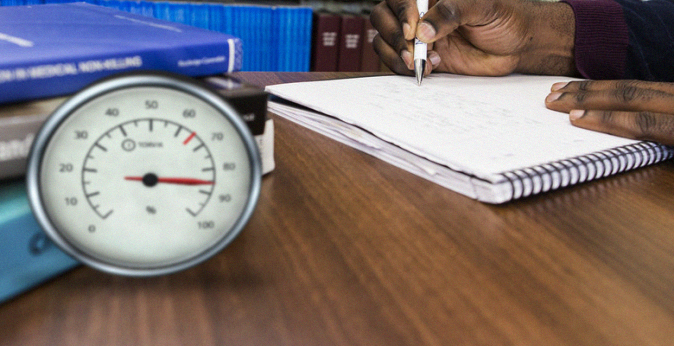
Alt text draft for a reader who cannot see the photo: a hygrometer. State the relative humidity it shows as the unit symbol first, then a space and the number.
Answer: % 85
